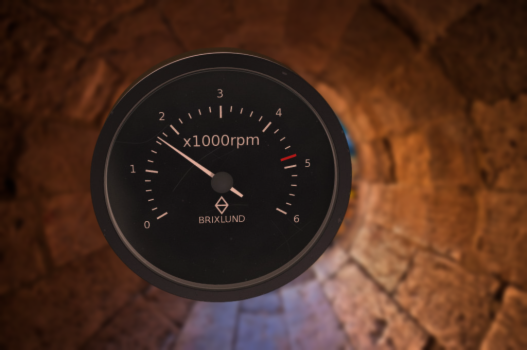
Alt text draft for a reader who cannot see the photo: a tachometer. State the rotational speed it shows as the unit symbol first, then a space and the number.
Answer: rpm 1700
